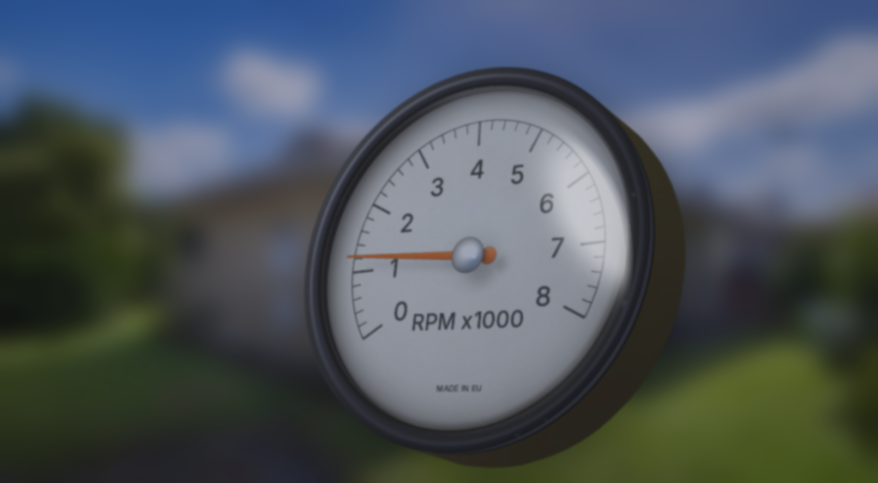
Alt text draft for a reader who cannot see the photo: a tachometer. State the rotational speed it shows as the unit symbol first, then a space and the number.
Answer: rpm 1200
